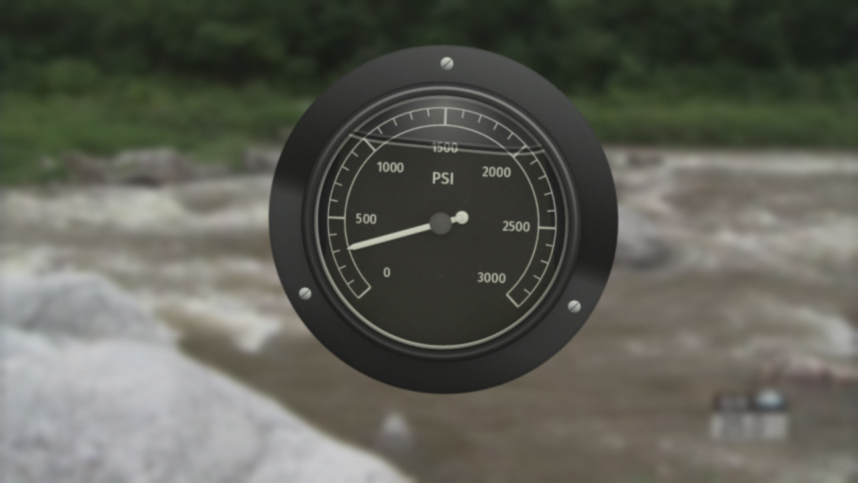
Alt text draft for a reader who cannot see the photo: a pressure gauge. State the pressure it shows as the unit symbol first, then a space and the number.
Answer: psi 300
